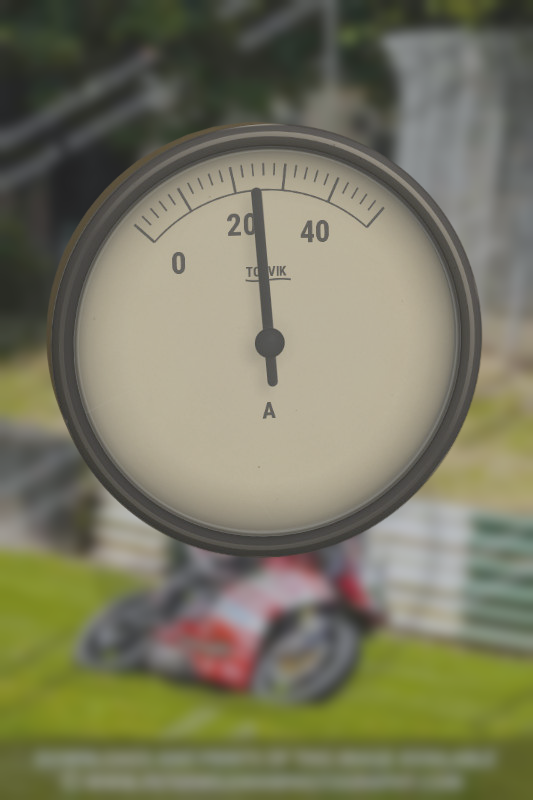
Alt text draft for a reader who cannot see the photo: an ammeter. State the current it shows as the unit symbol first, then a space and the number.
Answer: A 24
